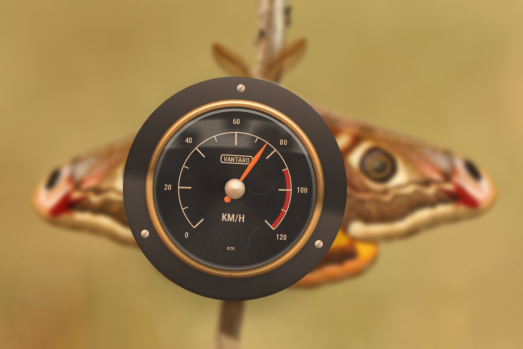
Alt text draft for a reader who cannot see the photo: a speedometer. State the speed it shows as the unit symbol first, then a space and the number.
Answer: km/h 75
